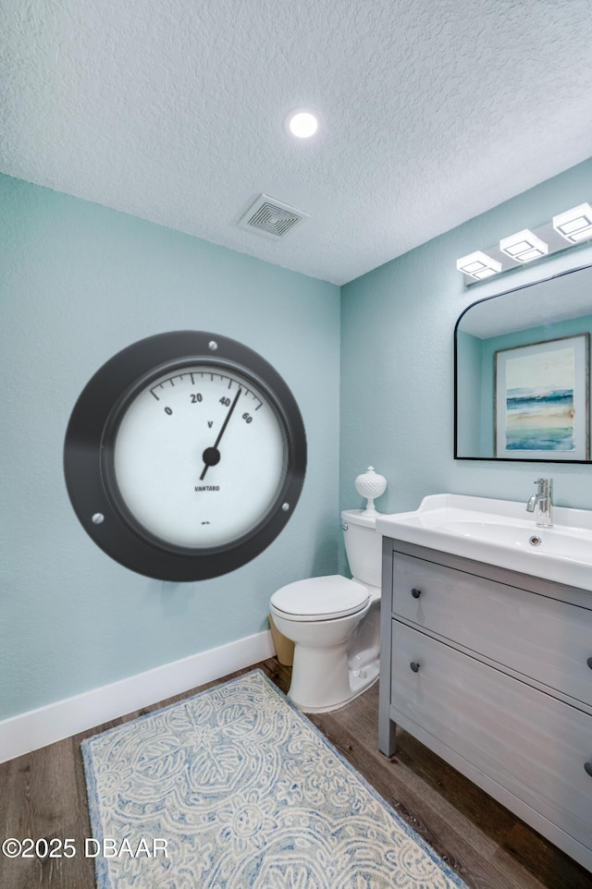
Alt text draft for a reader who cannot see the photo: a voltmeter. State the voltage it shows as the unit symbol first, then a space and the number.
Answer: V 45
